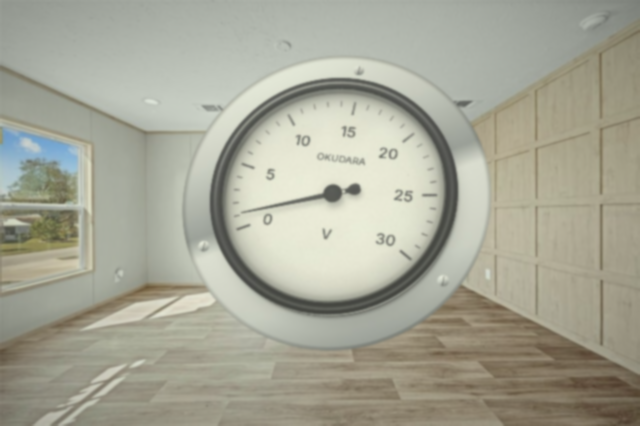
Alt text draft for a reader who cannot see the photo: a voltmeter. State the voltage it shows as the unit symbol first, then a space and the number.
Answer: V 1
